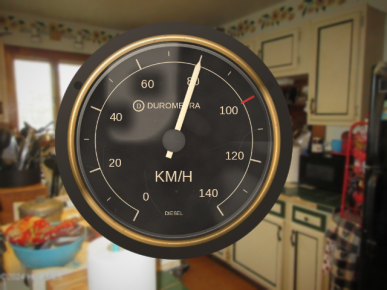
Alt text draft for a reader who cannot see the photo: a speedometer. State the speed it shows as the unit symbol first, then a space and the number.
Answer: km/h 80
